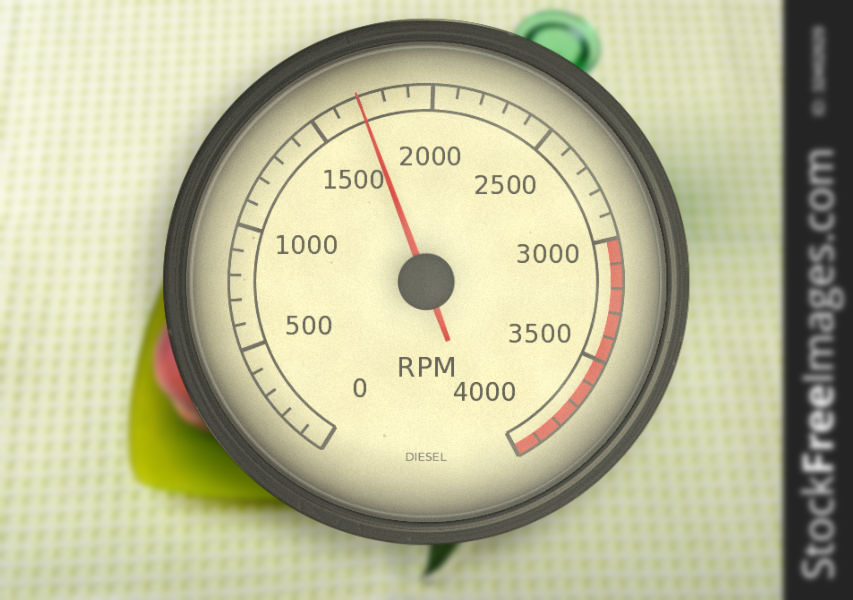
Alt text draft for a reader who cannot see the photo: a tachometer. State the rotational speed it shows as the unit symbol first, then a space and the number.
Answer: rpm 1700
